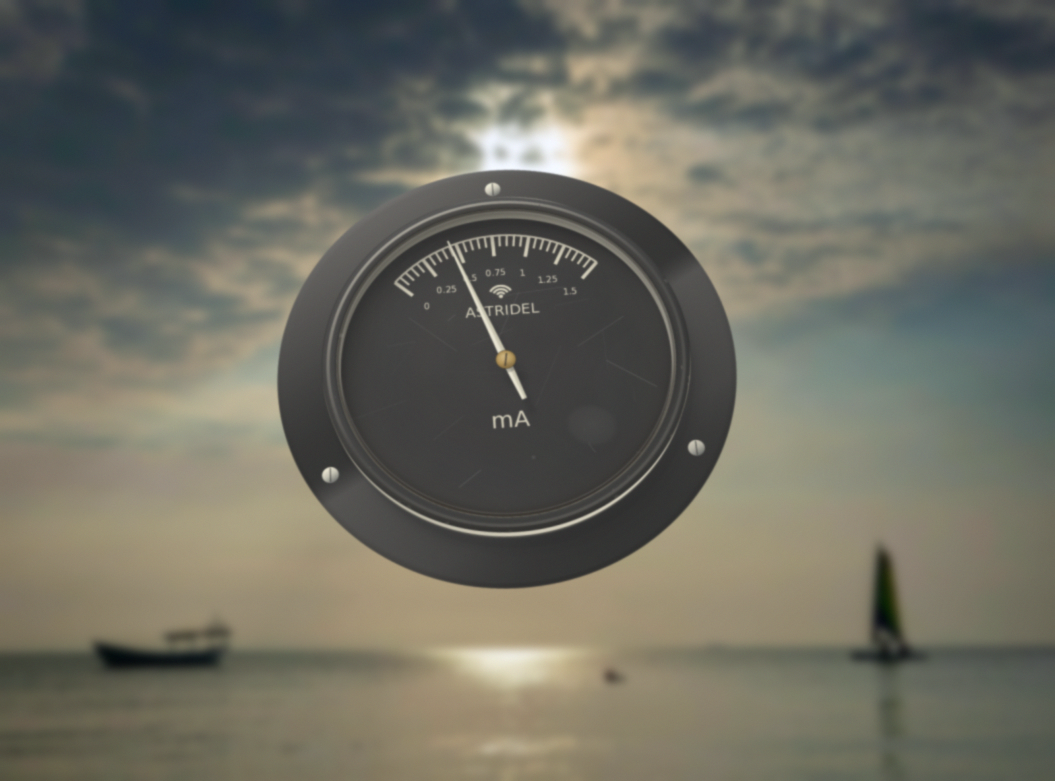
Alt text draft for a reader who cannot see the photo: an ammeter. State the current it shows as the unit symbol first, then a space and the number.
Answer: mA 0.45
